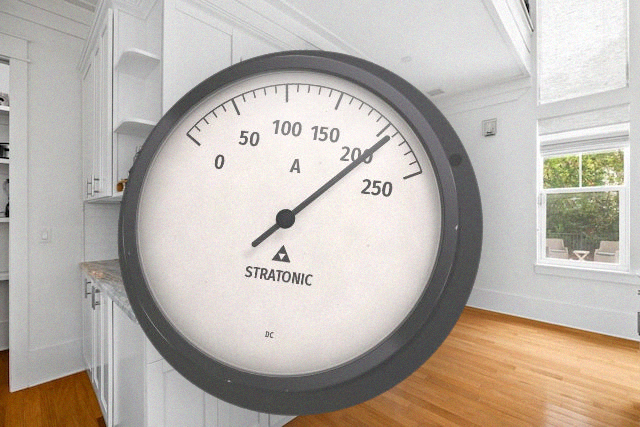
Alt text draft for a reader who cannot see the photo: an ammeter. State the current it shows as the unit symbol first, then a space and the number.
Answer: A 210
